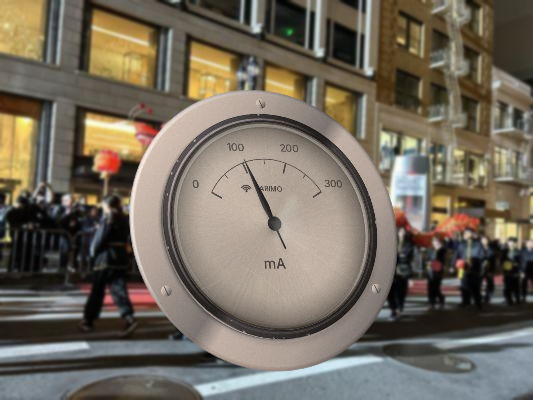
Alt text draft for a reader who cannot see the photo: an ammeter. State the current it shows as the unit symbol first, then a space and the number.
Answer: mA 100
